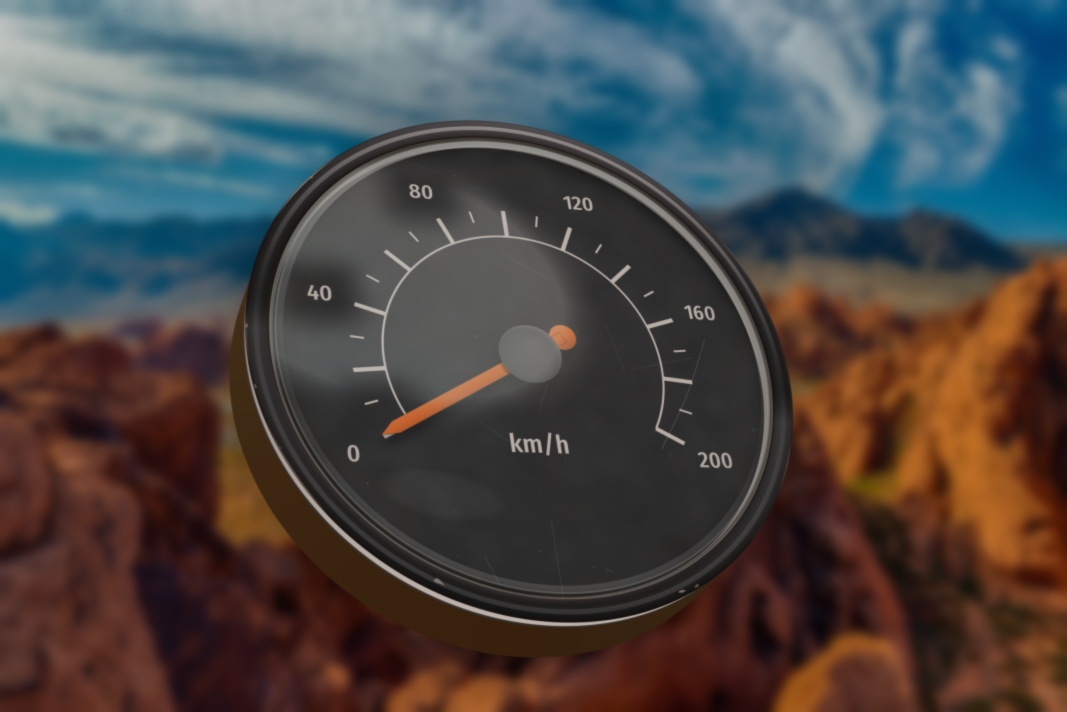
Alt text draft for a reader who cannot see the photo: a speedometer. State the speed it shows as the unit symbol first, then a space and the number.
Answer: km/h 0
